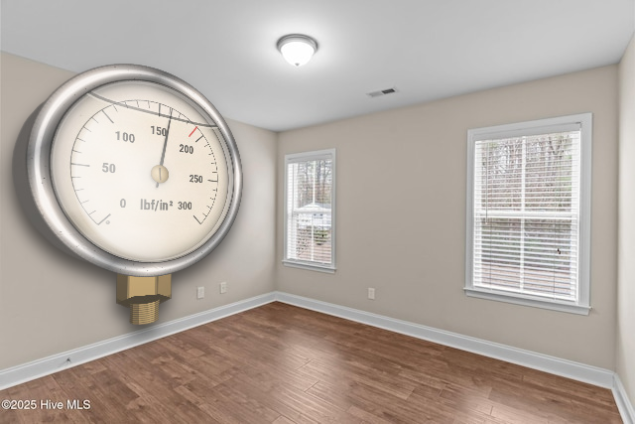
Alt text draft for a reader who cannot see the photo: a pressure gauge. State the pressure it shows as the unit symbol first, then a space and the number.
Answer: psi 160
